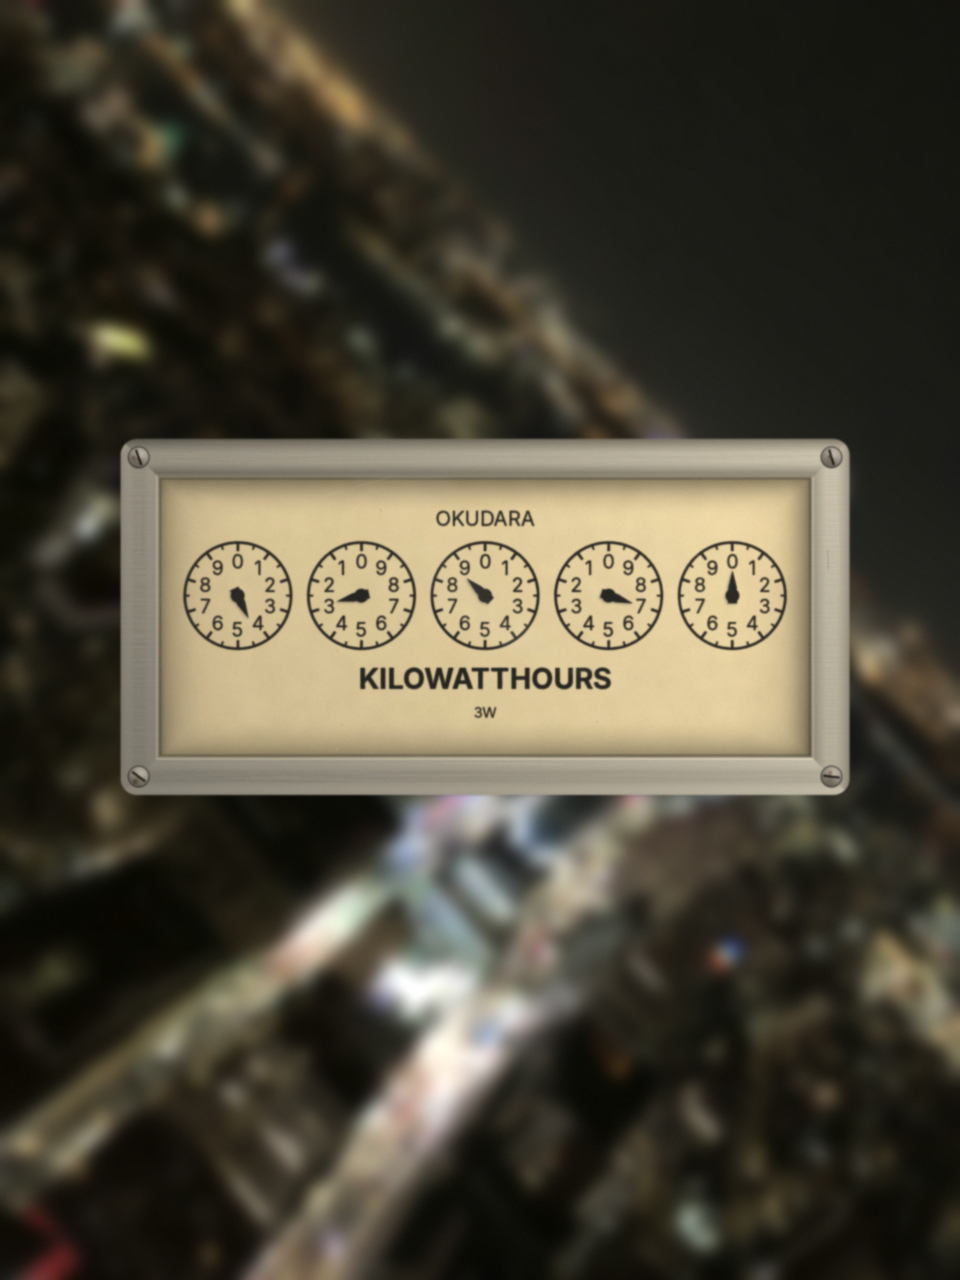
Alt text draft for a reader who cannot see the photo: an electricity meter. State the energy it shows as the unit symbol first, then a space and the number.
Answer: kWh 42870
